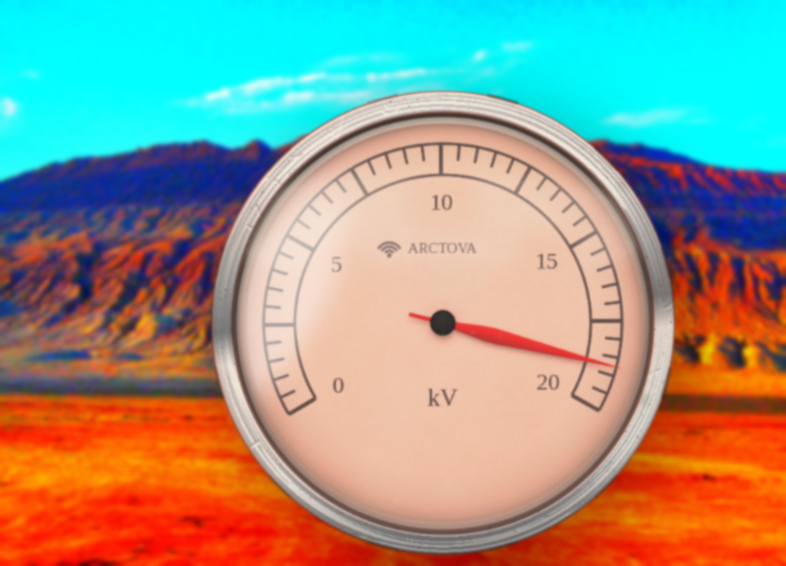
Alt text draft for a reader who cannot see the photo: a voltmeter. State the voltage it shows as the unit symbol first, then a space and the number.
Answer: kV 18.75
